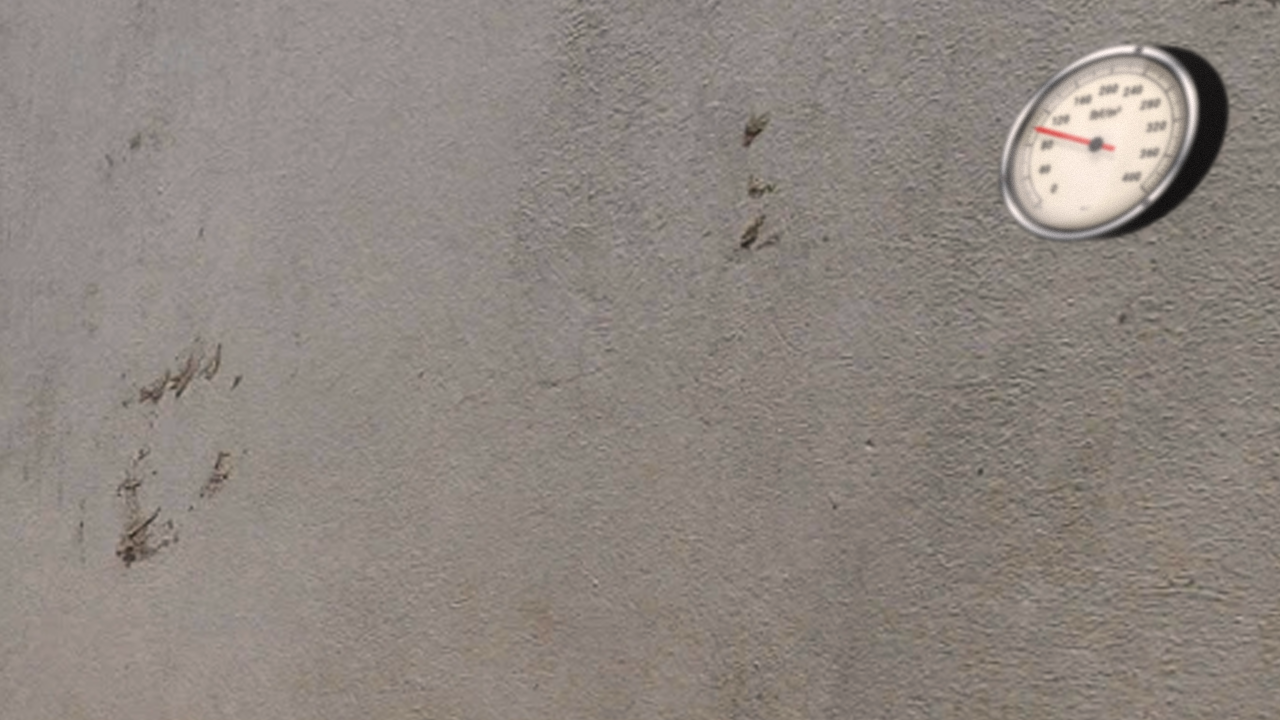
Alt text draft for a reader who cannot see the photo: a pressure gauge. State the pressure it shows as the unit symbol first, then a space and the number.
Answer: psi 100
